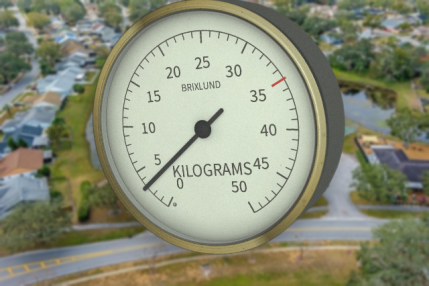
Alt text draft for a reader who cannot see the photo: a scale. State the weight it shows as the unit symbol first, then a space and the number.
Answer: kg 3
